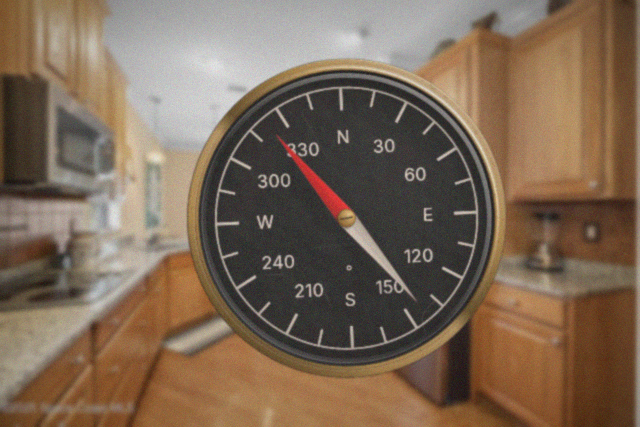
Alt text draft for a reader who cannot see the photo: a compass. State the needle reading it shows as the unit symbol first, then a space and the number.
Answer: ° 322.5
